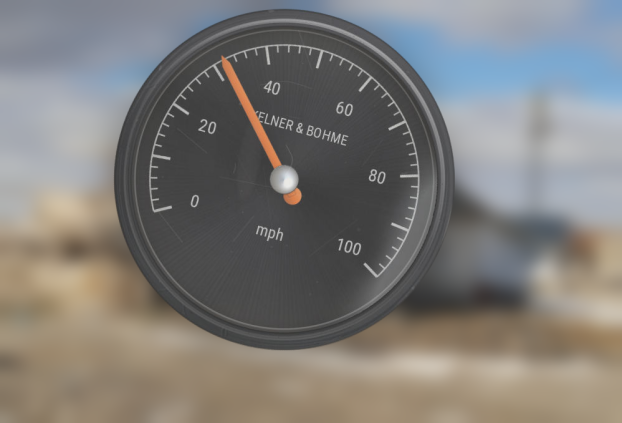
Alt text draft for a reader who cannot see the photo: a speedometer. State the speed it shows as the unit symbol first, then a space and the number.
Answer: mph 32
